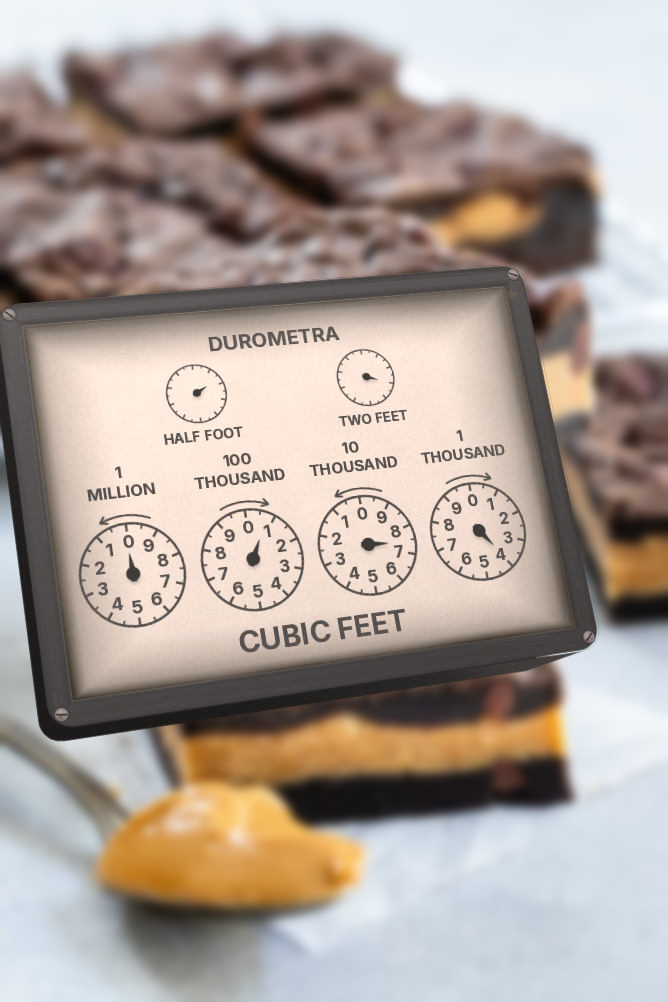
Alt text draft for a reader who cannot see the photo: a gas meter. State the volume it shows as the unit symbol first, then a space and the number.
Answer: ft³ 7400
